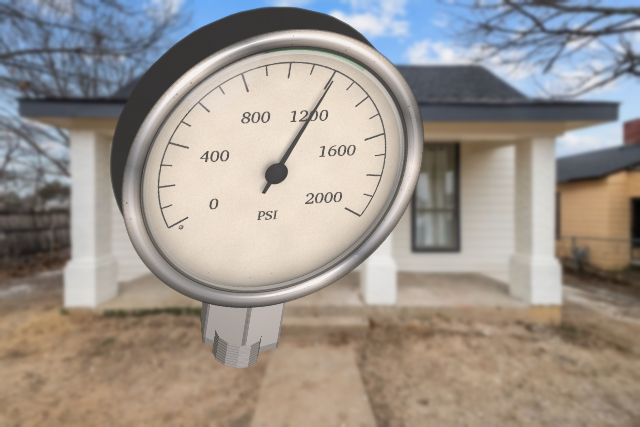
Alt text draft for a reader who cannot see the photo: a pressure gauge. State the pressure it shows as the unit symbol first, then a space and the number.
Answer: psi 1200
